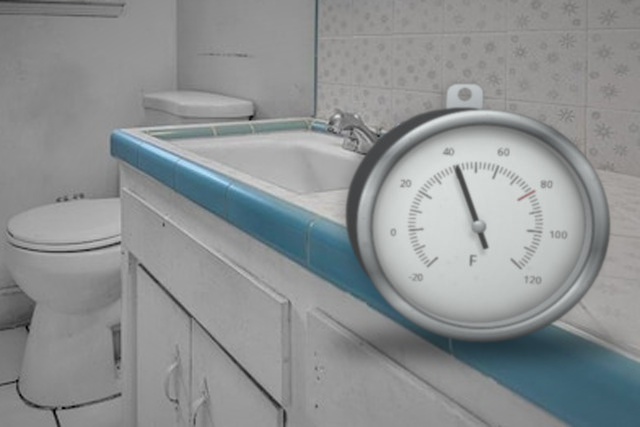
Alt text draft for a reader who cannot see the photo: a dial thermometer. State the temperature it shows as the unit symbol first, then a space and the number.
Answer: °F 40
